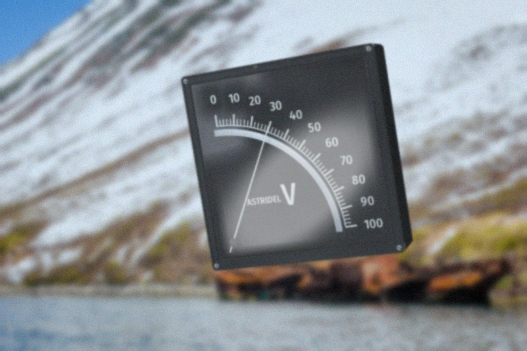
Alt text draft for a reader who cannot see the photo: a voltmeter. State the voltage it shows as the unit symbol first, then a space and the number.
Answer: V 30
